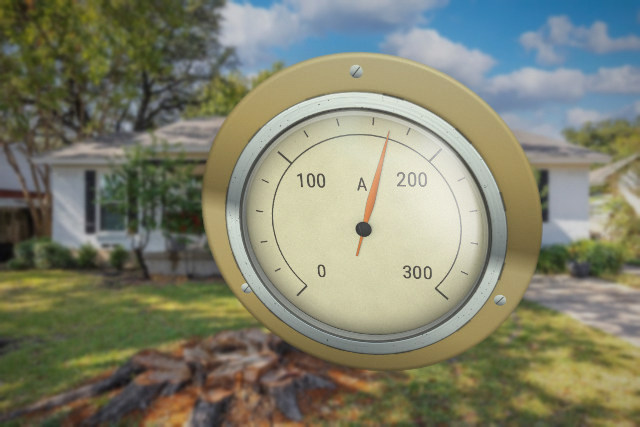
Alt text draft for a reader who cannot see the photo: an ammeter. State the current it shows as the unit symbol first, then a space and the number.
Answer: A 170
